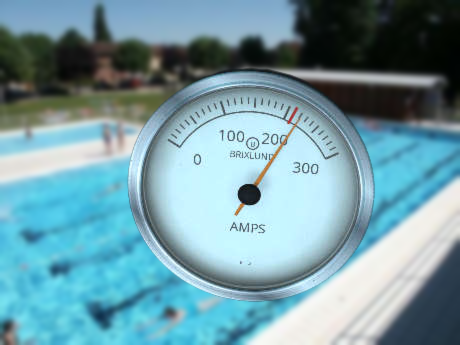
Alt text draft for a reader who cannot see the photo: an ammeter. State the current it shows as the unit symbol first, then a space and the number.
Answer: A 220
